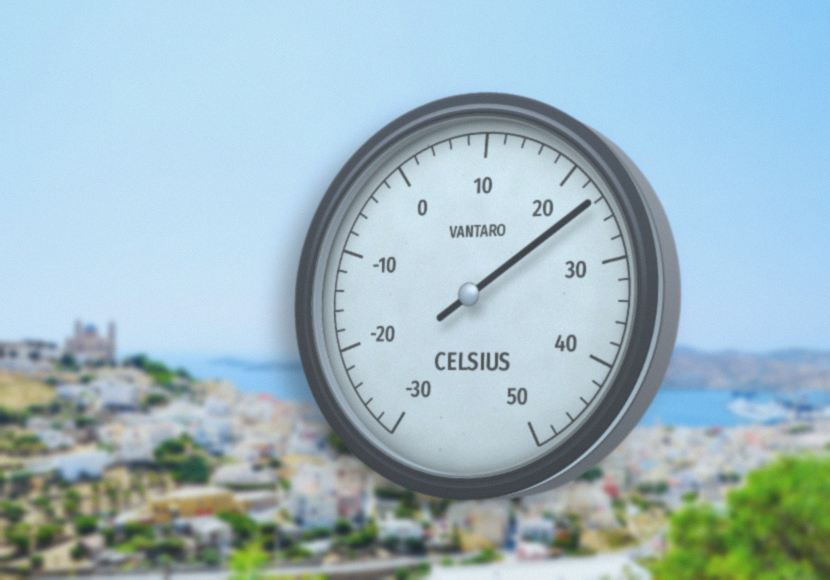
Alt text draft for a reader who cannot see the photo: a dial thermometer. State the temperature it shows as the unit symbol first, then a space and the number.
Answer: °C 24
